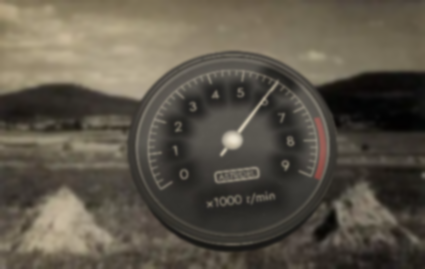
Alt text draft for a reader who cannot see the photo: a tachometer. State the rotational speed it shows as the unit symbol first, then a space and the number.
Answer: rpm 6000
